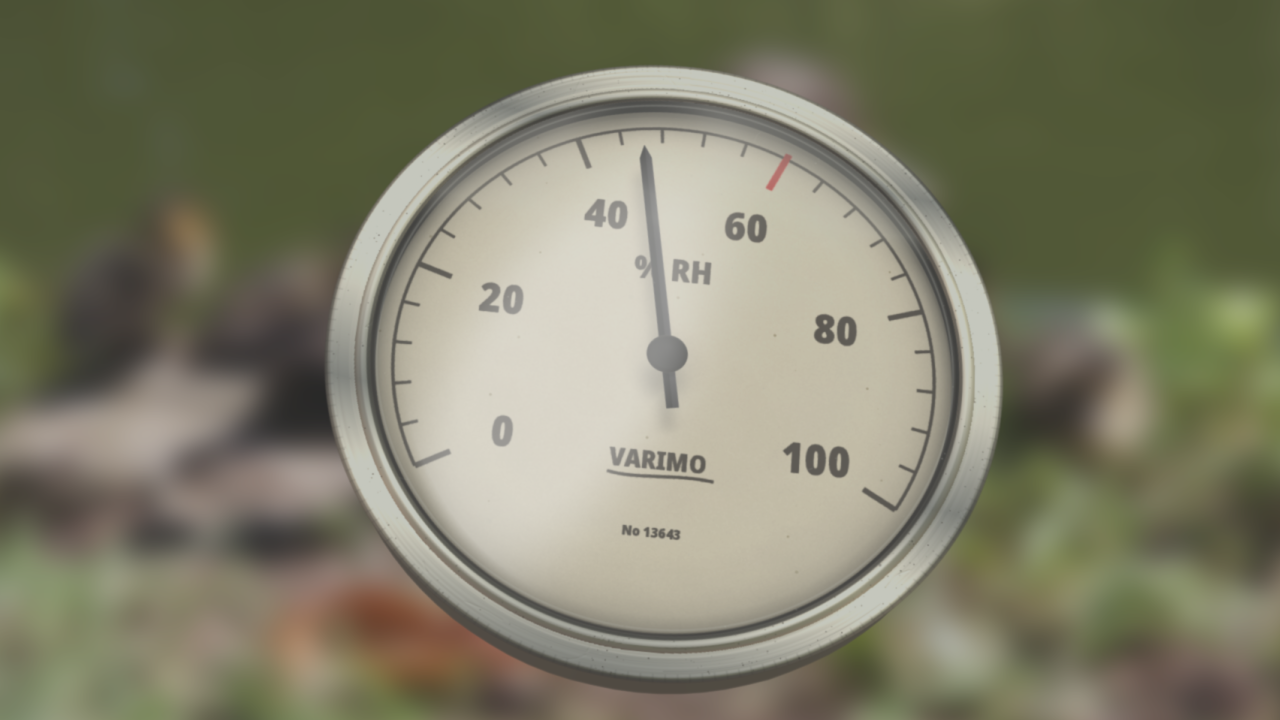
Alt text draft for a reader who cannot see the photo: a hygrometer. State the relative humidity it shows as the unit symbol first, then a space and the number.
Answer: % 46
